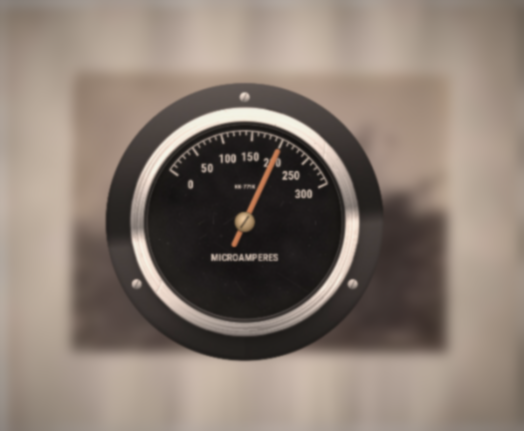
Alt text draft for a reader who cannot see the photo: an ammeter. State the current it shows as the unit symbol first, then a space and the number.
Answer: µA 200
